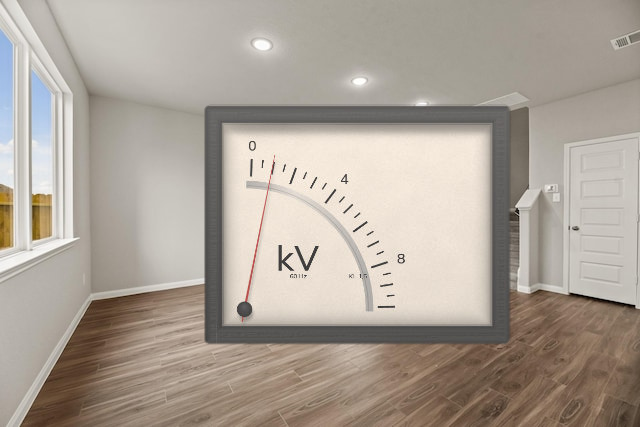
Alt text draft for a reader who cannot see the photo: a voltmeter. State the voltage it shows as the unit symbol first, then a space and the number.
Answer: kV 1
